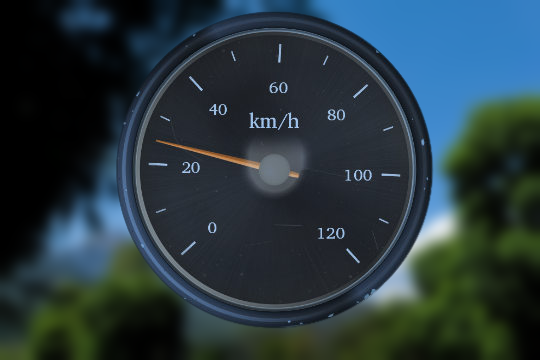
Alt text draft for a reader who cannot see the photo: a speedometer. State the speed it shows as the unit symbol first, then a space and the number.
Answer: km/h 25
